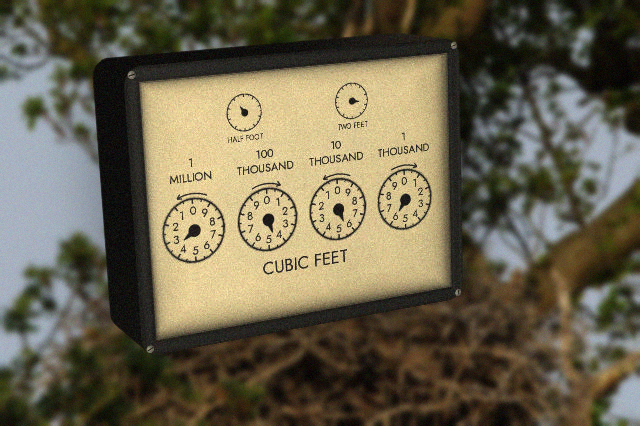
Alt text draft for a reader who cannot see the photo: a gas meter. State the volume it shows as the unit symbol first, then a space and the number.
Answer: ft³ 345600
